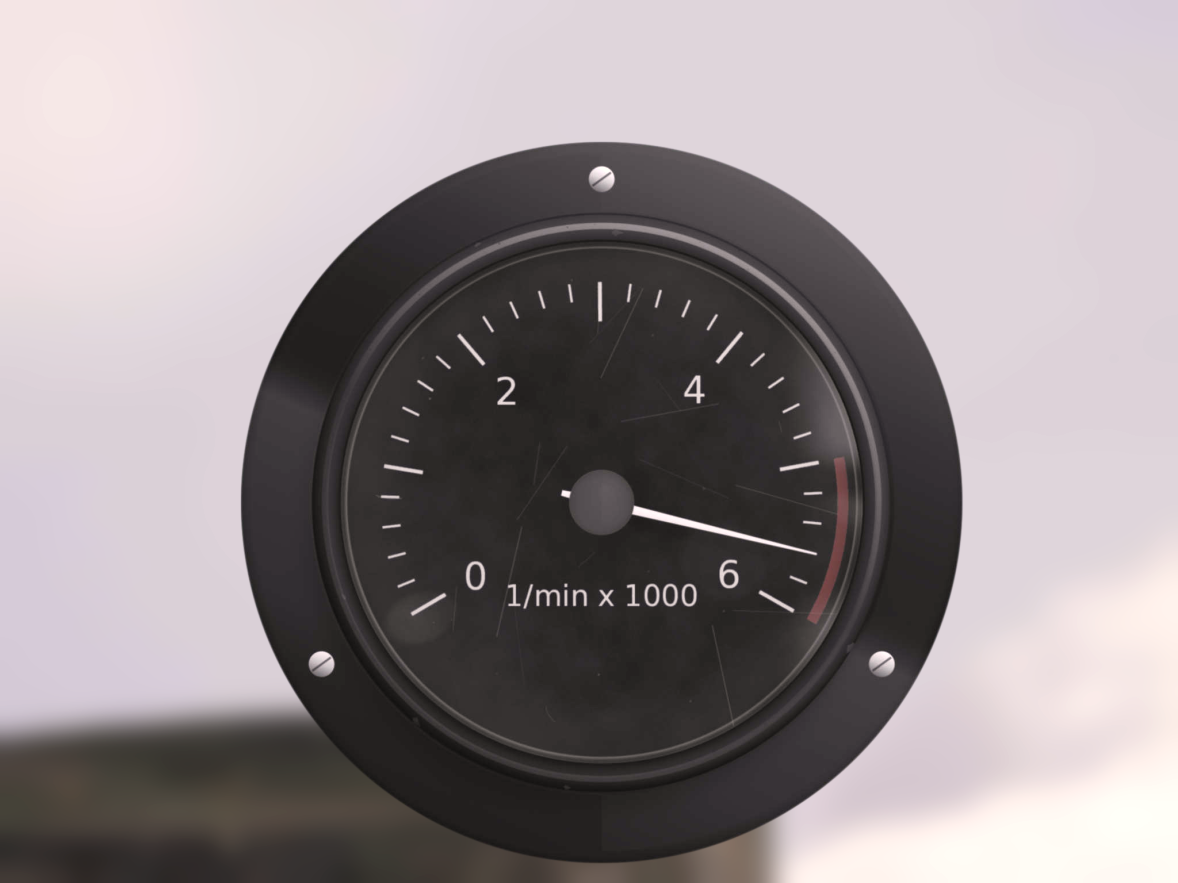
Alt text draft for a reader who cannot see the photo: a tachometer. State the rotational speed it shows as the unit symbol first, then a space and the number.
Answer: rpm 5600
